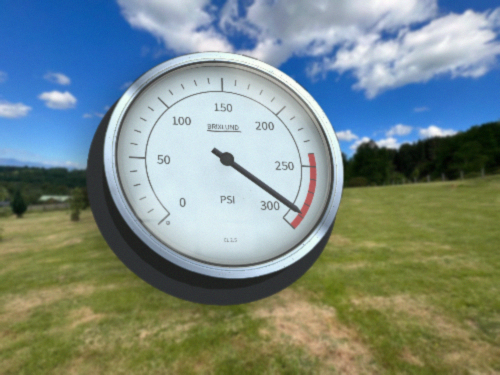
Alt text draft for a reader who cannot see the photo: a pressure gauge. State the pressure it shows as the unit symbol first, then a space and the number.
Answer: psi 290
